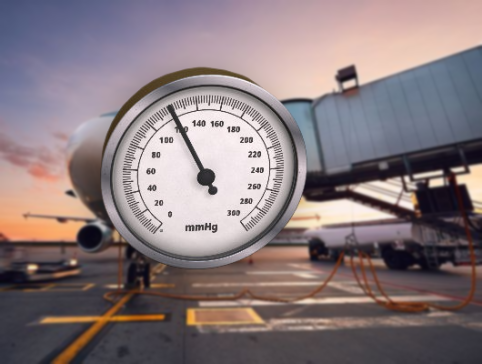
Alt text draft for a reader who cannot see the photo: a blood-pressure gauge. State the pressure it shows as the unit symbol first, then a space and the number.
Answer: mmHg 120
